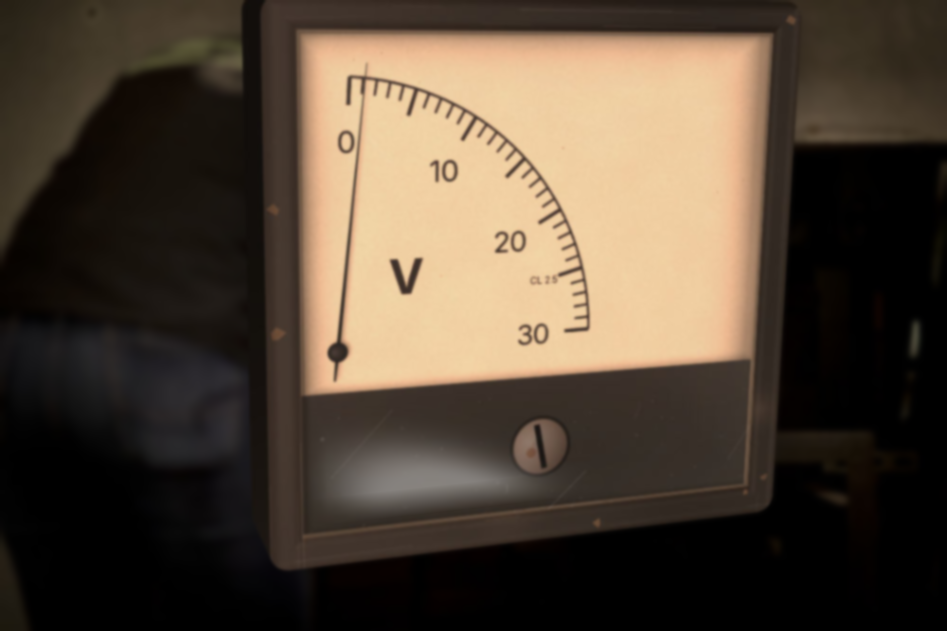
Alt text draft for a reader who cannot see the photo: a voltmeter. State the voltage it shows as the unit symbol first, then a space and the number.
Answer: V 1
